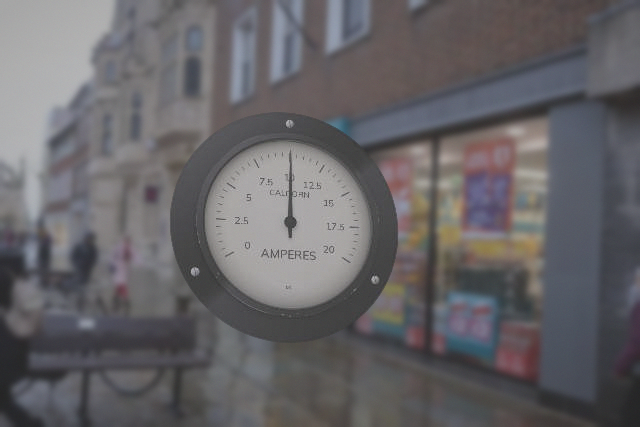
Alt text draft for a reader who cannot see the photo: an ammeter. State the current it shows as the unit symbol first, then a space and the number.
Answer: A 10
